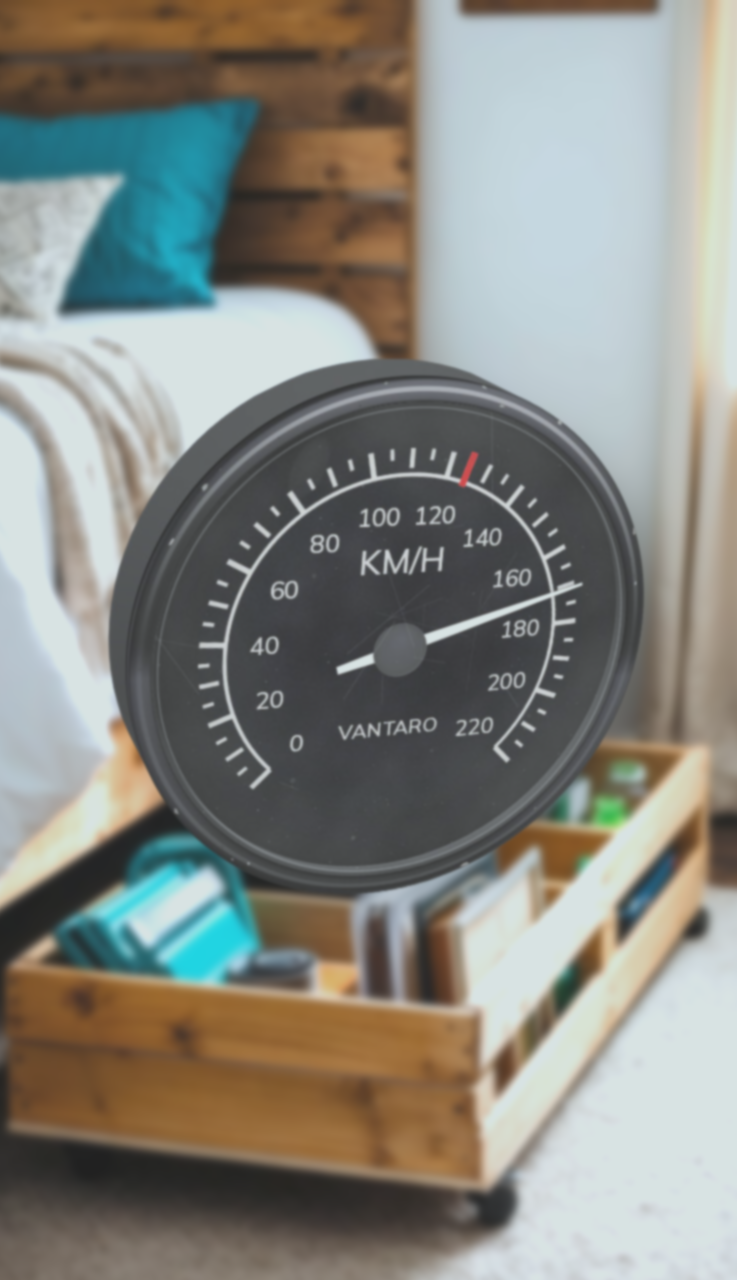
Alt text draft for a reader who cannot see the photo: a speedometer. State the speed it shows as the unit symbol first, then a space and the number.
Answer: km/h 170
